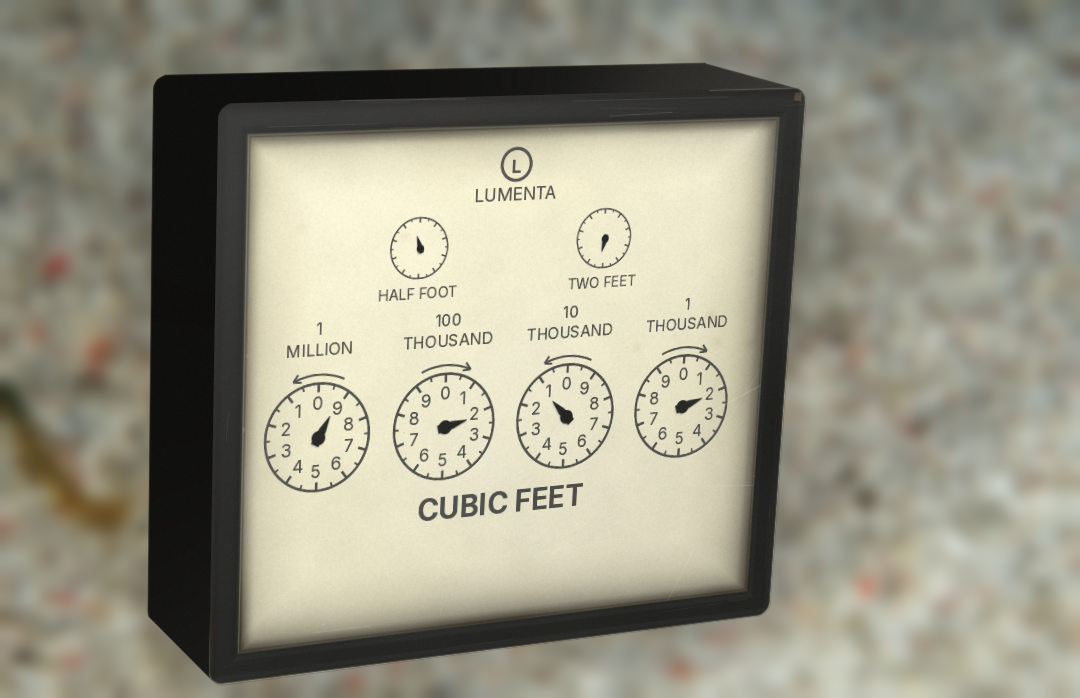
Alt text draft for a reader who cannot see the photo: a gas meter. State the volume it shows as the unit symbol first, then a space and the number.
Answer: ft³ 921200
